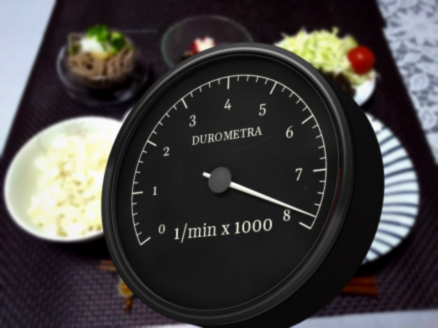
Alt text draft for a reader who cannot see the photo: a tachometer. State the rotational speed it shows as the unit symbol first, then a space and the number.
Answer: rpm 7800
